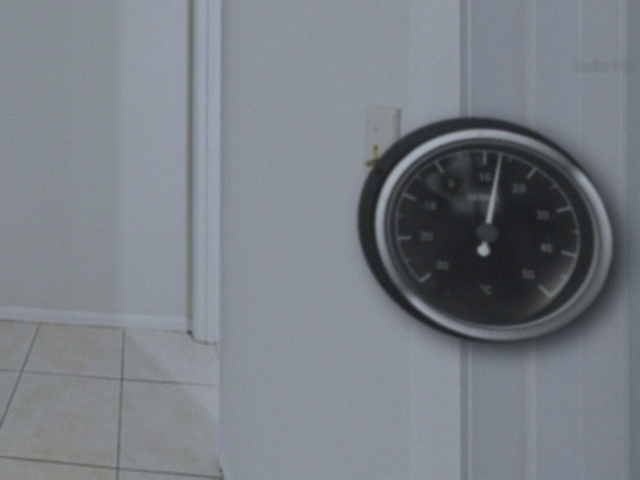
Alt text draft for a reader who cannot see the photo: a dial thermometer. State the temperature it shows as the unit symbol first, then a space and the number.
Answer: °C 12.5
